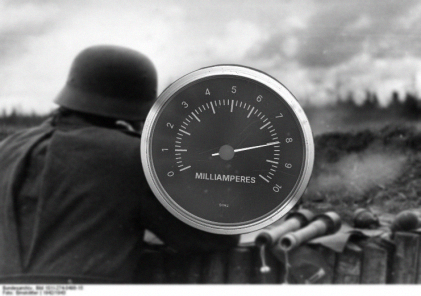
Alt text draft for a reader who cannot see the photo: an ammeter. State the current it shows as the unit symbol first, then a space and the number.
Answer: mA 8
